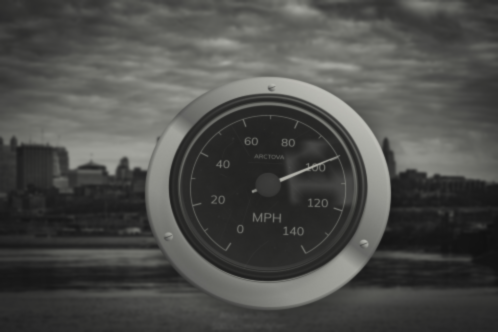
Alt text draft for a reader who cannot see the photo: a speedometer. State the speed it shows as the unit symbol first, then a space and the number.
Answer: mph 100
